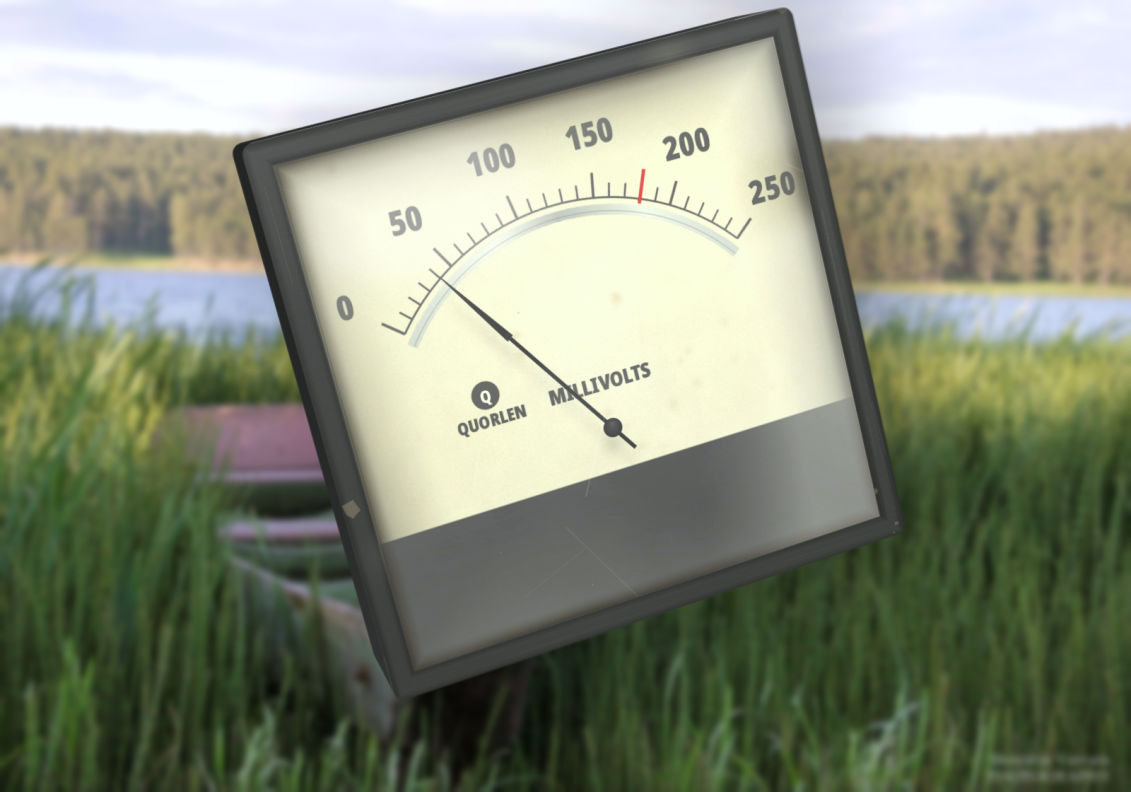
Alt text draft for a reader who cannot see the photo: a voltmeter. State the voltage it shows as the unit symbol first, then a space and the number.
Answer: mV 40
